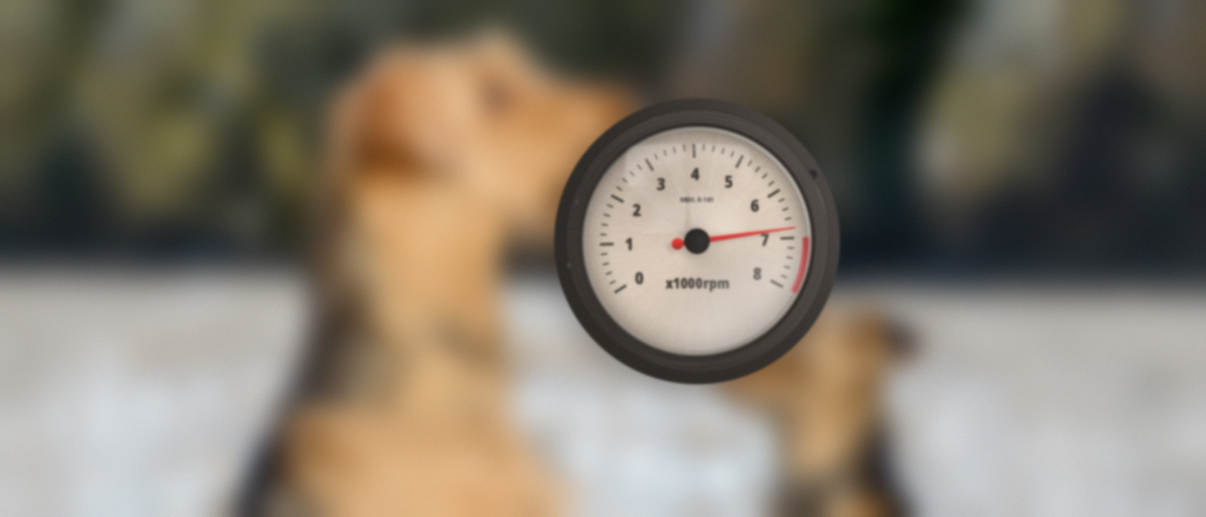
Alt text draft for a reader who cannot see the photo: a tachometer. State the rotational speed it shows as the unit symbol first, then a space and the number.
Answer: rpm 6800
